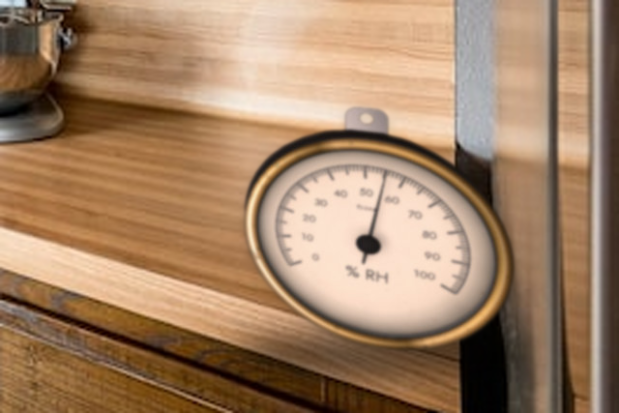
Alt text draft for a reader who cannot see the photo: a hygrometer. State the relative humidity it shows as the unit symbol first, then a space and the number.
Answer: % 55
